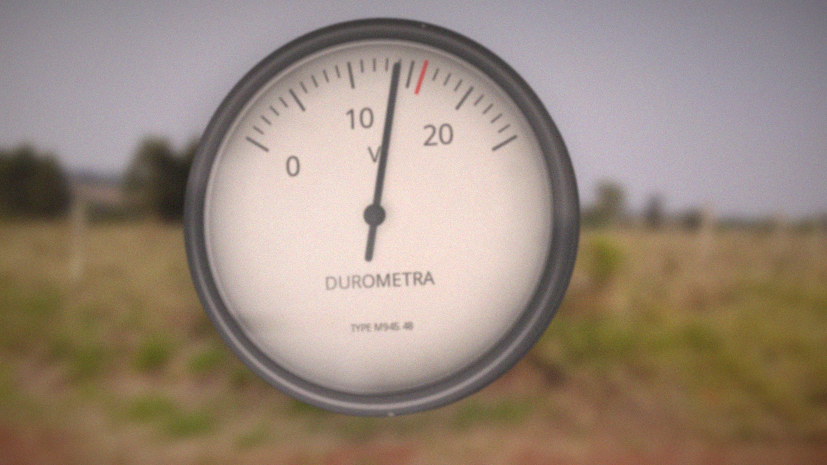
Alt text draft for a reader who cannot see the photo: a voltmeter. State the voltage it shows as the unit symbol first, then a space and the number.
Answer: V 14
